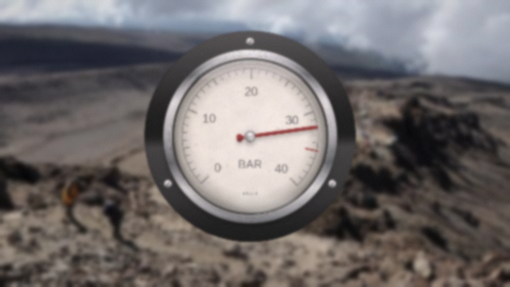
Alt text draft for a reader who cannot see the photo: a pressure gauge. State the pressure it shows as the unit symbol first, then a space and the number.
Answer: bar 32
